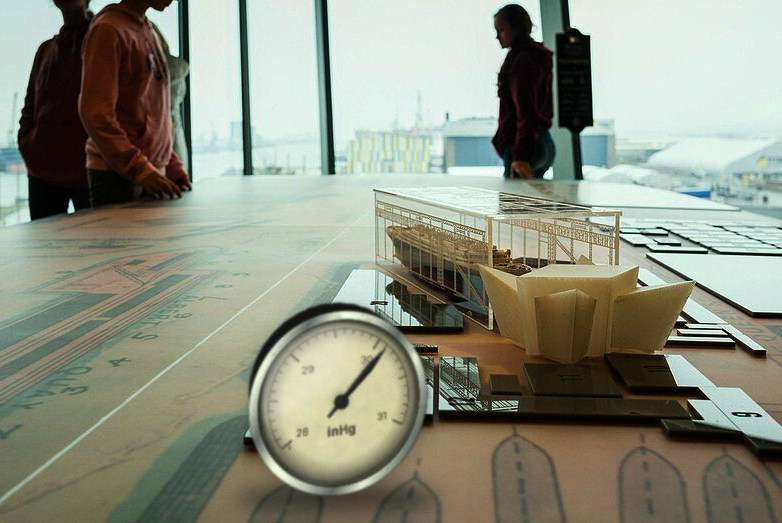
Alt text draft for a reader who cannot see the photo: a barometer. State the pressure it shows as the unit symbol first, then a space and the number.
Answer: inHg 30.1
